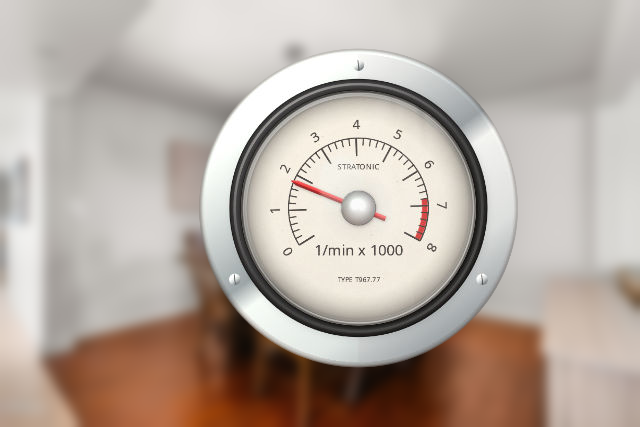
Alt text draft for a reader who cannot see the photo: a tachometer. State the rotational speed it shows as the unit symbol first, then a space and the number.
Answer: rpm 1800
